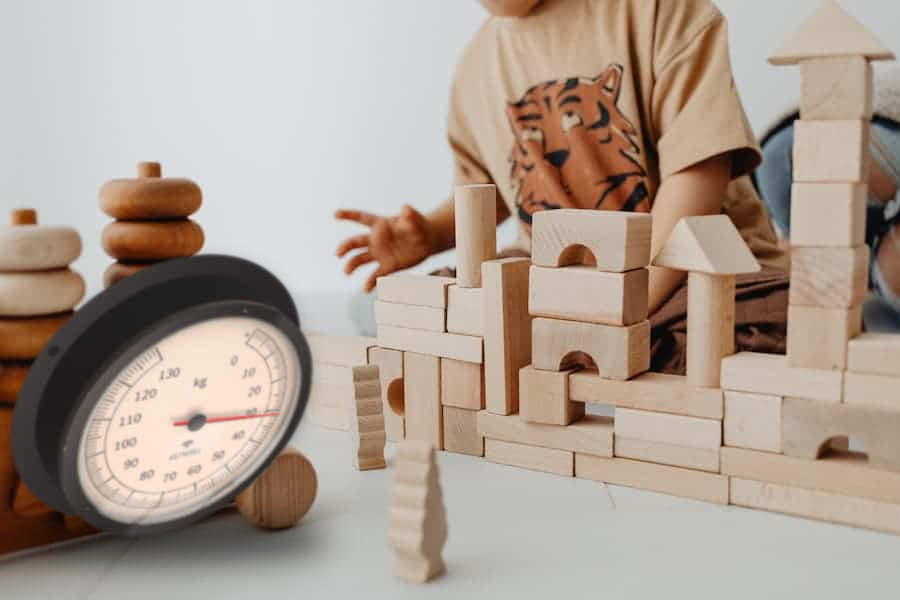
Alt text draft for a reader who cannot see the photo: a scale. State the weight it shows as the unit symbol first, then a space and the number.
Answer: kg 30
